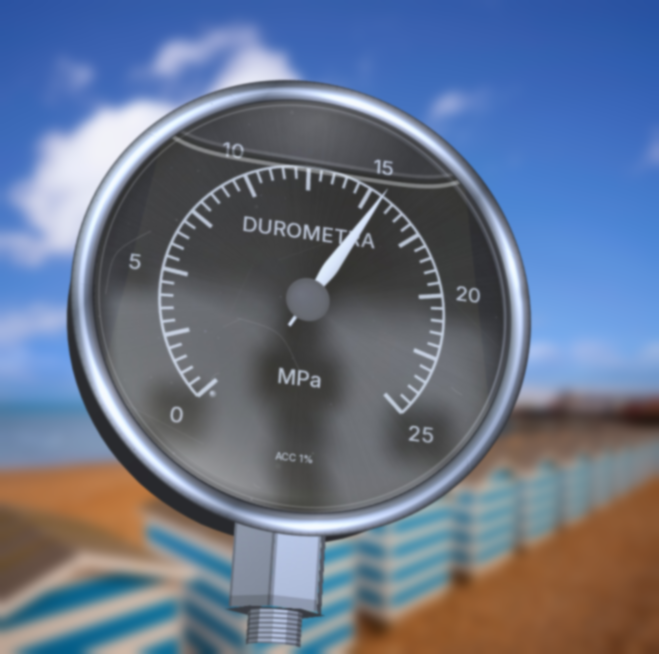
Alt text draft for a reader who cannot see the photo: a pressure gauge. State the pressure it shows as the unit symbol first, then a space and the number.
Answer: MPa 15.5
